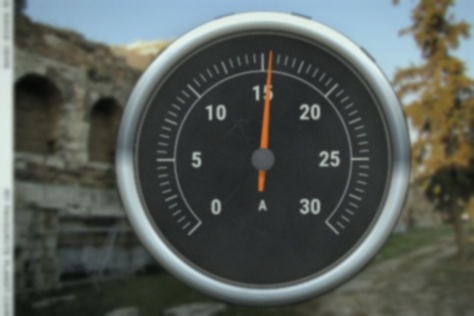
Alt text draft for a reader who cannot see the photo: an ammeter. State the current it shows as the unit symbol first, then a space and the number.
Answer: A 15.5
